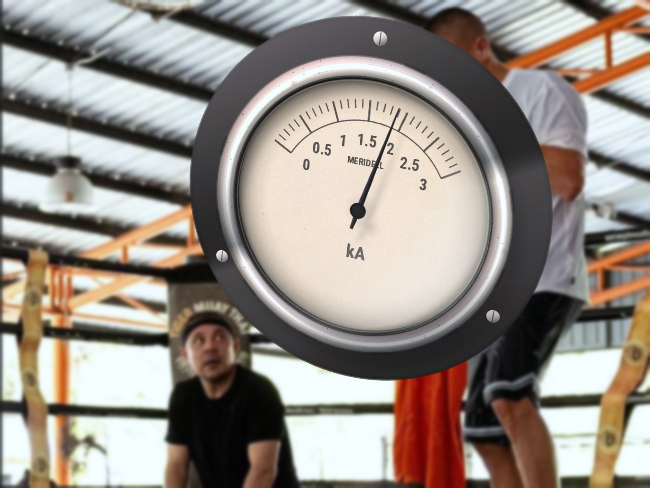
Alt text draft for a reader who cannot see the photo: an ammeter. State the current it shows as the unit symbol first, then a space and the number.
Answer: kA 1.9
